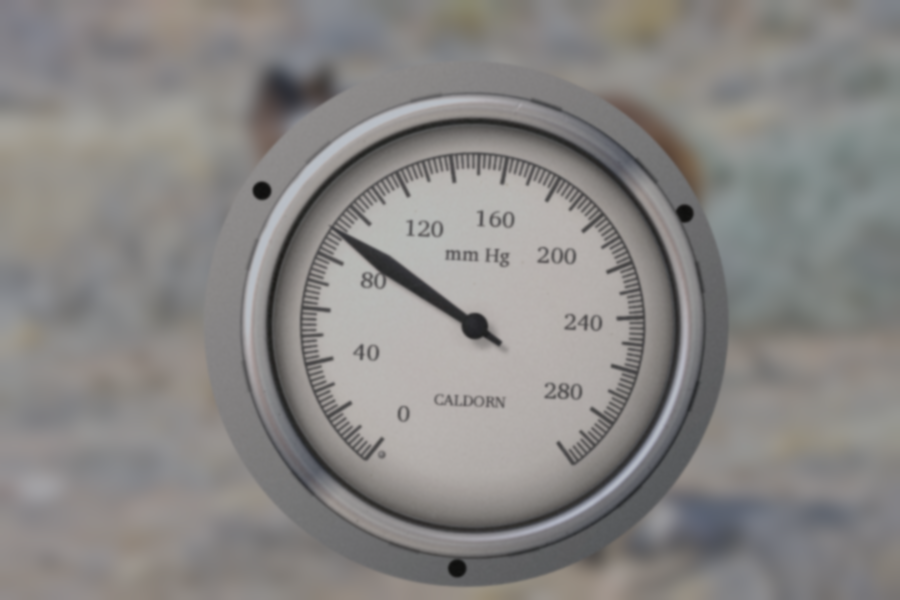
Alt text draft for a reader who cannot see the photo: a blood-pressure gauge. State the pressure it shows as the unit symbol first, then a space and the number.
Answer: mmHg 90
